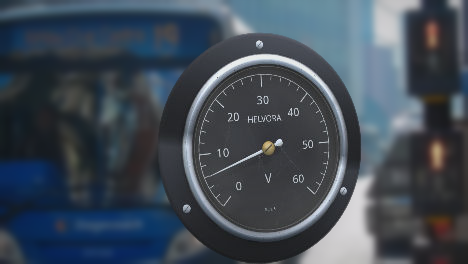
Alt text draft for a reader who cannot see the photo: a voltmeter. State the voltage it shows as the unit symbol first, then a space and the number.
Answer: V 6
